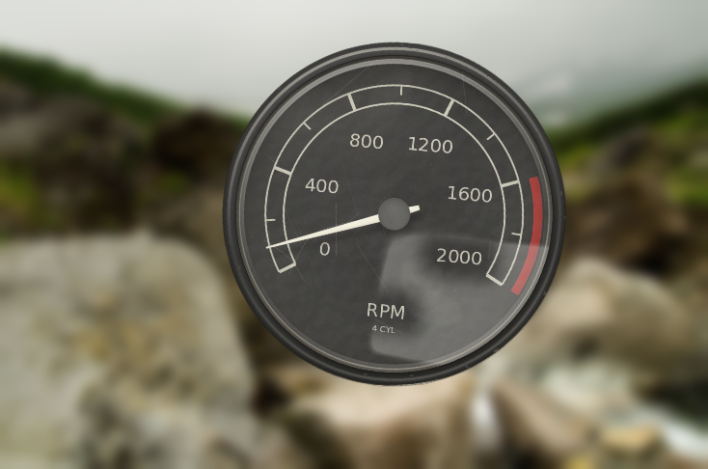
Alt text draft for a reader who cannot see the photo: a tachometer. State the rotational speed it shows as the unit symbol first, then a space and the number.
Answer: rpm 100
